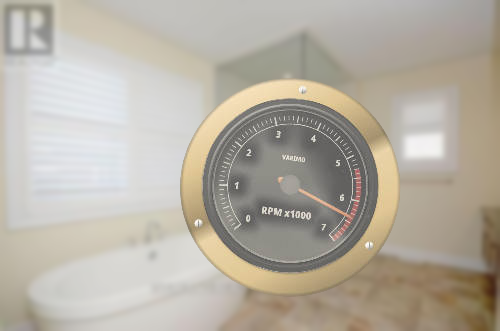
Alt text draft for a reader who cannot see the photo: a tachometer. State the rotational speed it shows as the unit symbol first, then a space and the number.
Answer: rpm 6400
